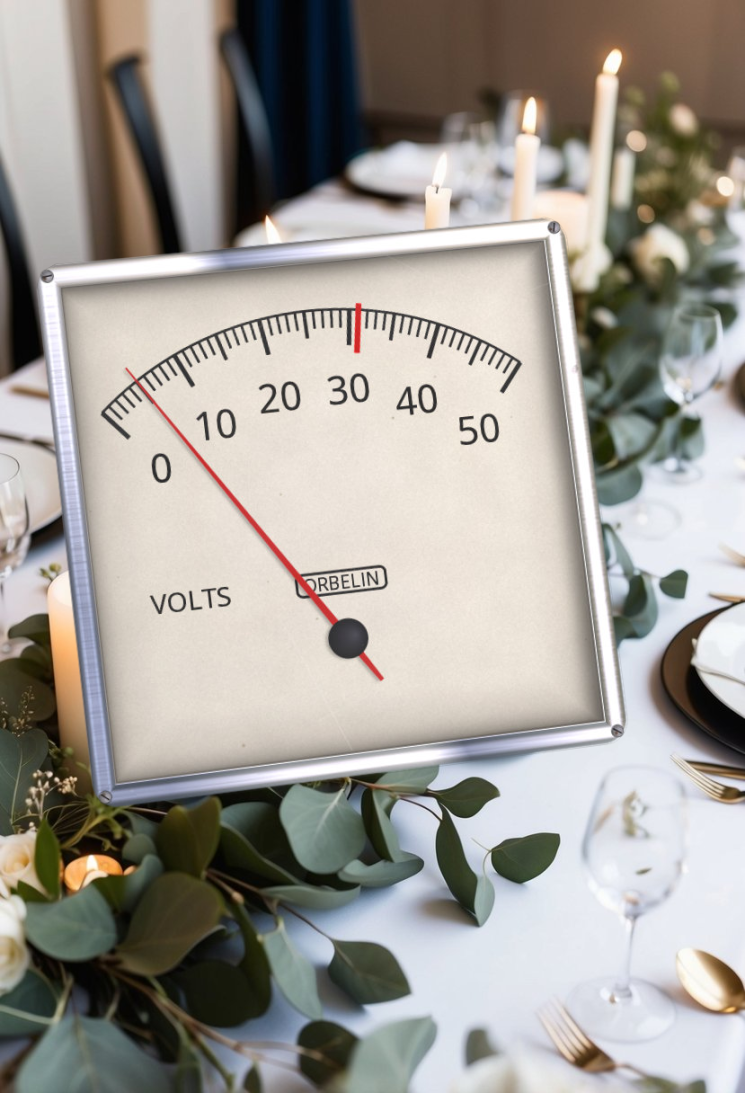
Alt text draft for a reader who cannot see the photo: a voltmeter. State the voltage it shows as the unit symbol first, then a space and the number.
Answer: V 5
